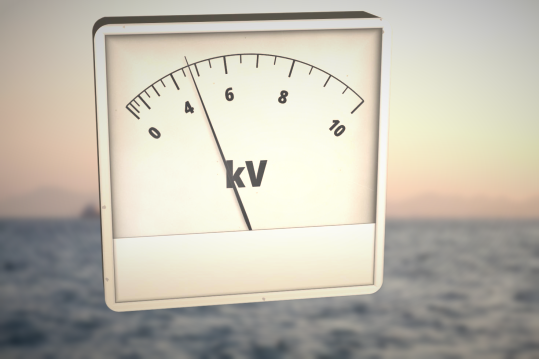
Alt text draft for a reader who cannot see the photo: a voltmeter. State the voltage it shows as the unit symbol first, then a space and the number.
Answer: kV 4.75
